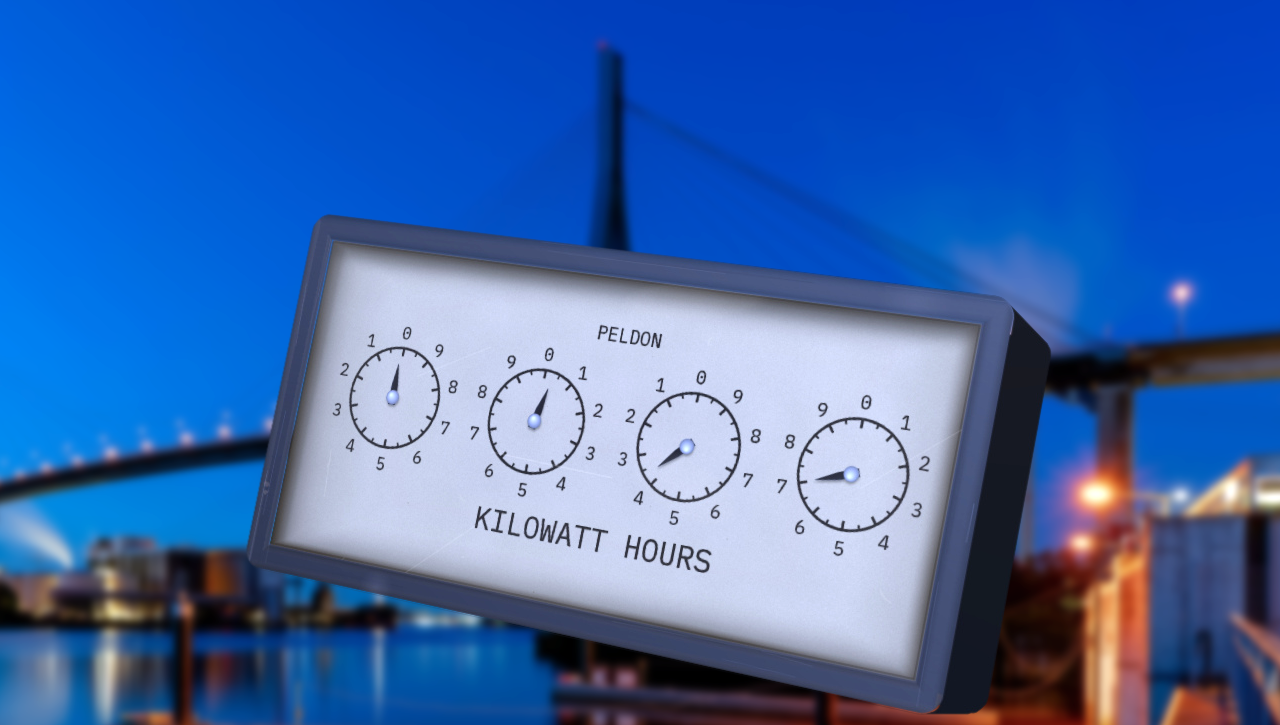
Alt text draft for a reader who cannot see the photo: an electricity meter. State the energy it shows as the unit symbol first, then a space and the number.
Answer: kWh 37
